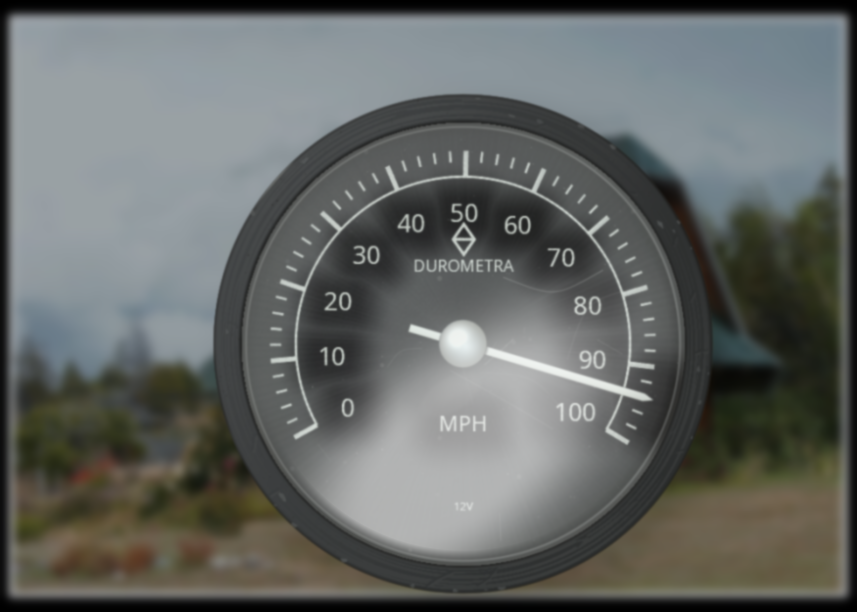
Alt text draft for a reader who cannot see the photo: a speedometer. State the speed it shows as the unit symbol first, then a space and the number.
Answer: mph 94
